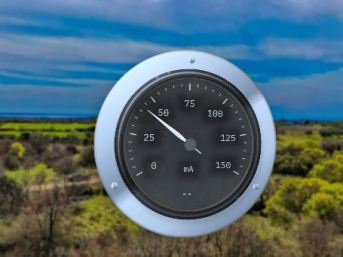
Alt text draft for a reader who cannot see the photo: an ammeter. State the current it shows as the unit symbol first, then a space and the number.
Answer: mA 42.5
